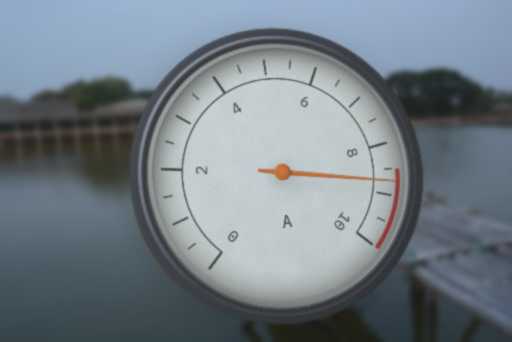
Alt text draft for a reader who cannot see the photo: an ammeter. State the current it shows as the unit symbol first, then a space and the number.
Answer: A 8.75
